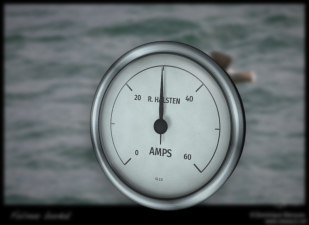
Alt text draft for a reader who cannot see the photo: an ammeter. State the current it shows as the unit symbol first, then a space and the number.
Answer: A 30
